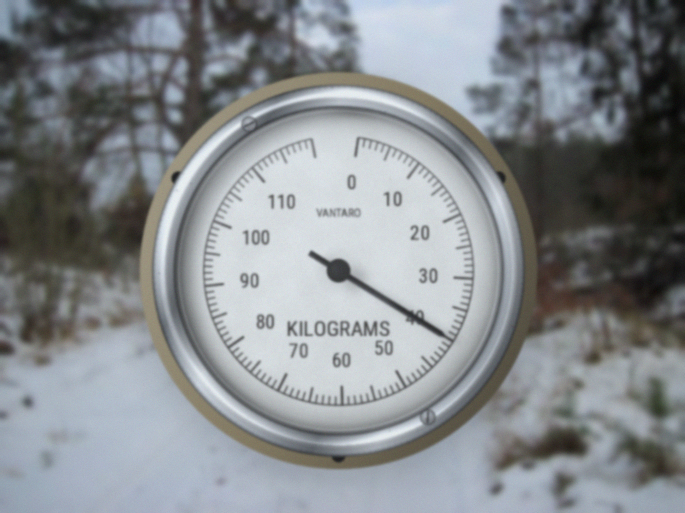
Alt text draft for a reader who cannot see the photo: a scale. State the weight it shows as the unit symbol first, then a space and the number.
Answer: kg 40
